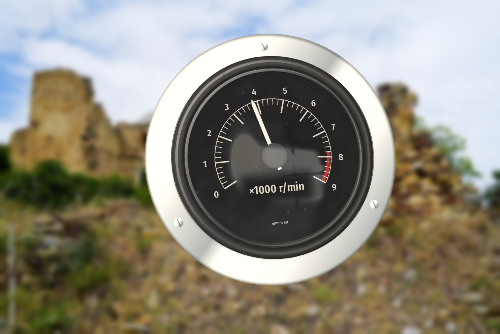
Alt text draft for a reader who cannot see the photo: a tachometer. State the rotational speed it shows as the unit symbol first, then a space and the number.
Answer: rpm 3800
